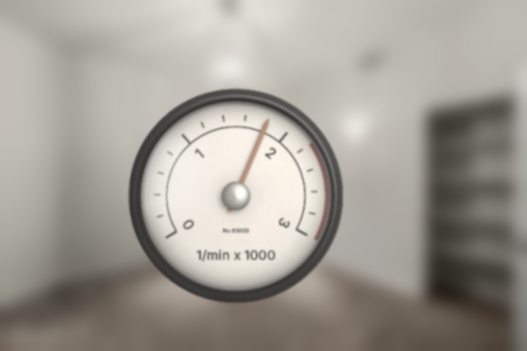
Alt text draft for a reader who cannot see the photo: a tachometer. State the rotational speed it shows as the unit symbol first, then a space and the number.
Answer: rpm 1800
